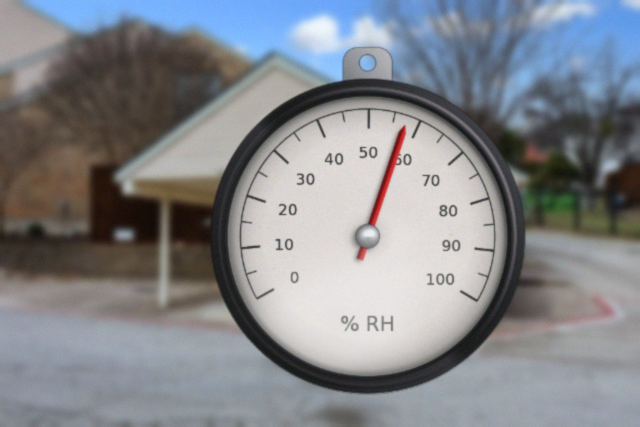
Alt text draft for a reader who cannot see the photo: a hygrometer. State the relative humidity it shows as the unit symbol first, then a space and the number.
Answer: % 57.5
